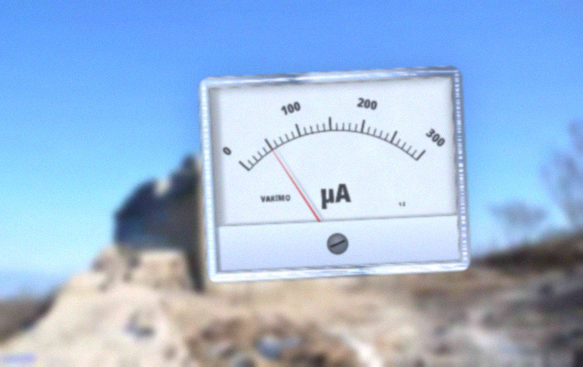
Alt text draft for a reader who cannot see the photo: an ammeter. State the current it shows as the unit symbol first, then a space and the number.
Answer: µA 50
